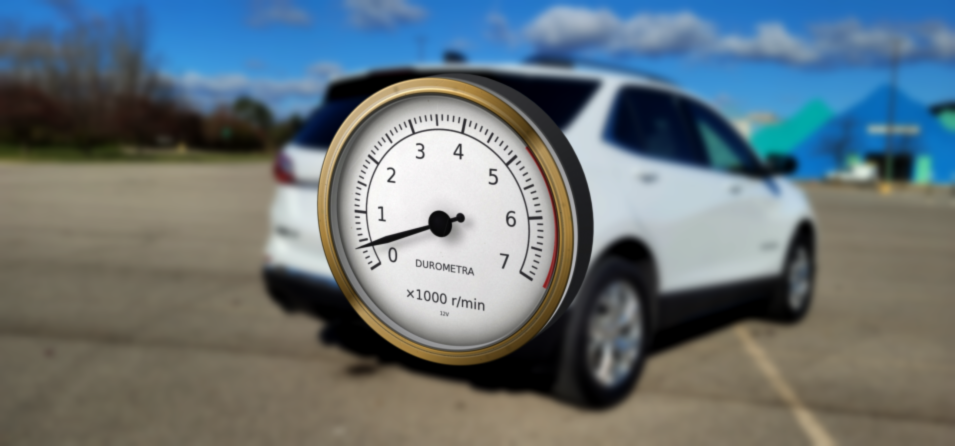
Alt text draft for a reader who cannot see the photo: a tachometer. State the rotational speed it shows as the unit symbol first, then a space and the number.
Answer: rpm 400
